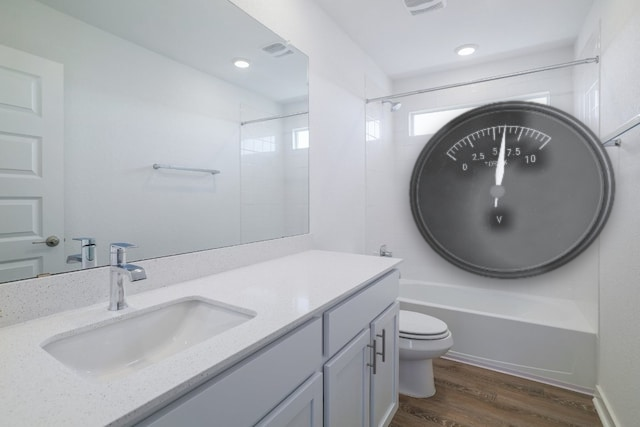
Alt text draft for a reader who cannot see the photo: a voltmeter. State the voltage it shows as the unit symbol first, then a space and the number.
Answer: V 6
